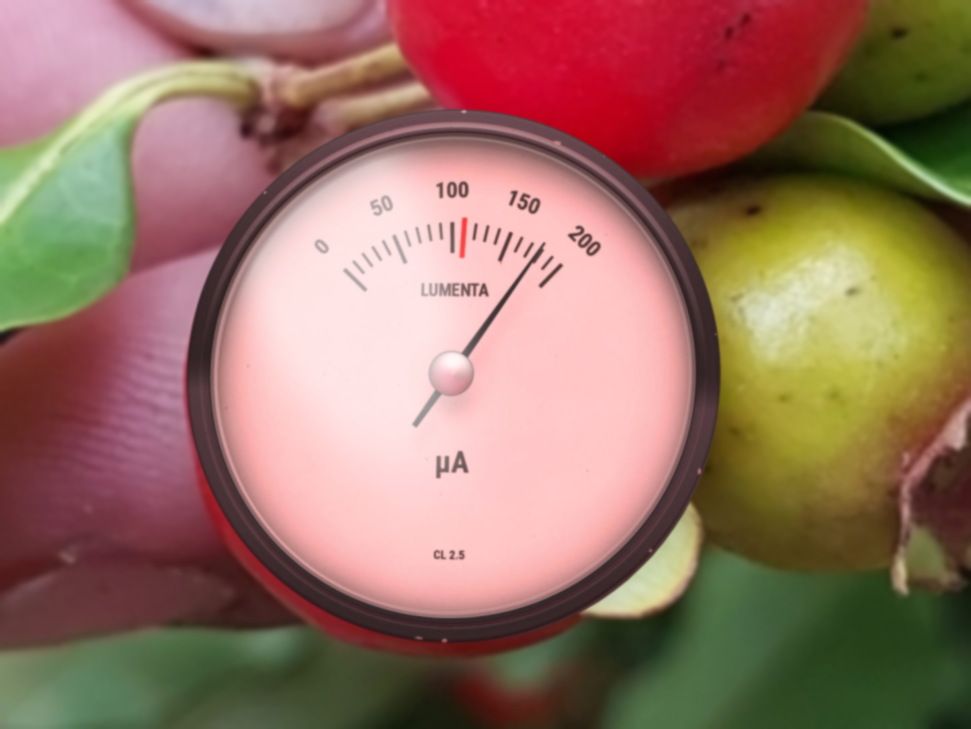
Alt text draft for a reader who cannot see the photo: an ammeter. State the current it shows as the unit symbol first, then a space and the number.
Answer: µA 180
